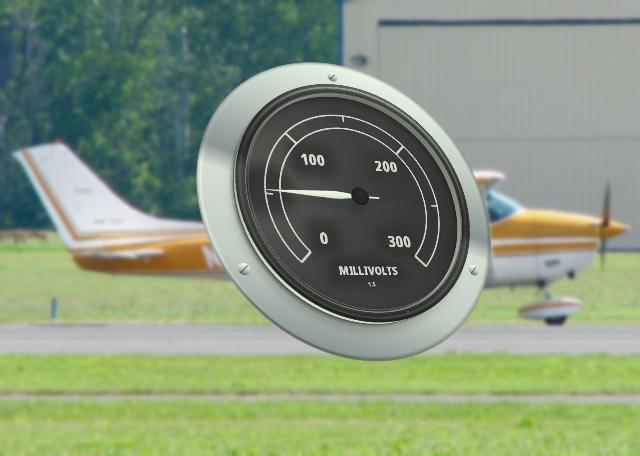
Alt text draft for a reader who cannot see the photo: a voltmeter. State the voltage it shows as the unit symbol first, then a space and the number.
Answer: mV 50
